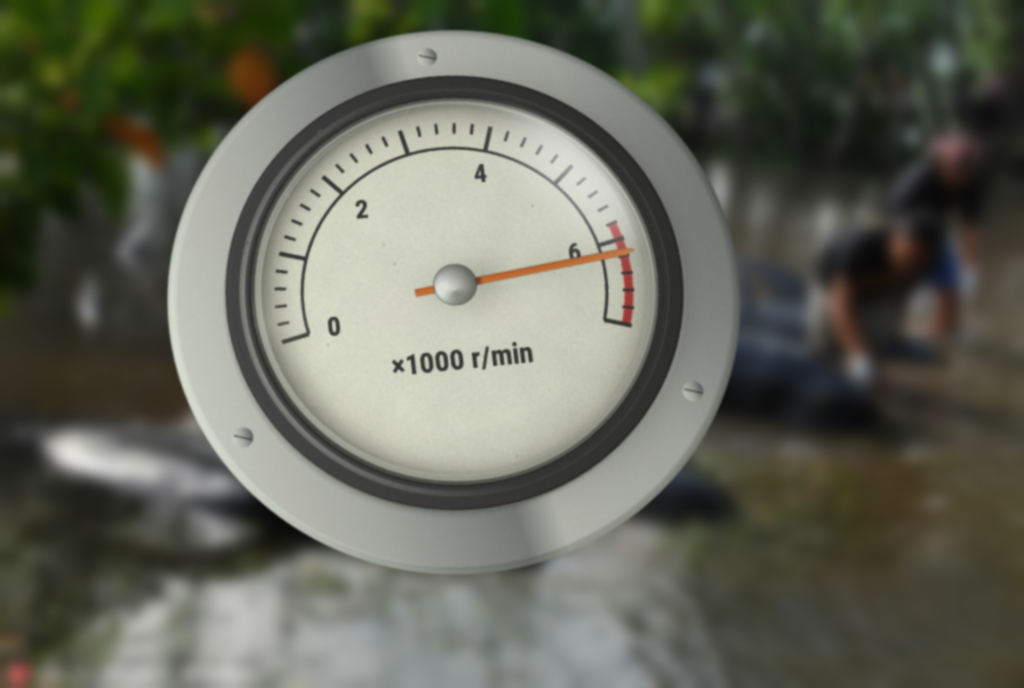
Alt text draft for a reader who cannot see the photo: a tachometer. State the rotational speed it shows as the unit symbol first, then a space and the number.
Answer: rpm 6200
